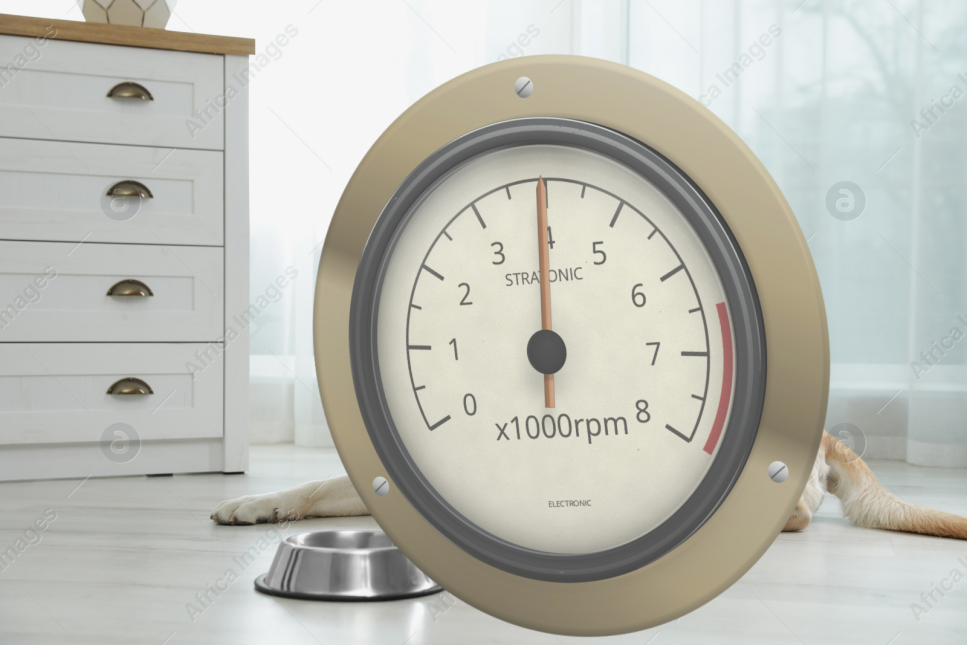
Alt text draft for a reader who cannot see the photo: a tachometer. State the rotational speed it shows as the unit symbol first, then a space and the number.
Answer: rpm 4000
